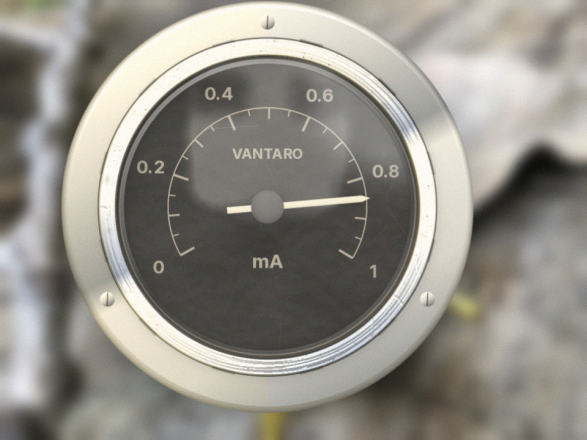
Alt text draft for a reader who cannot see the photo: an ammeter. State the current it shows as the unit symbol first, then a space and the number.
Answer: mA 0.85
